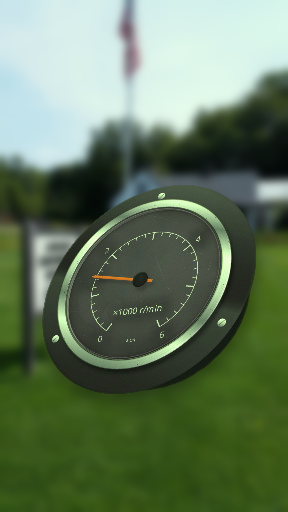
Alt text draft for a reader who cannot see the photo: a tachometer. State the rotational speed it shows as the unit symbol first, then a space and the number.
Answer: rpm 1400
